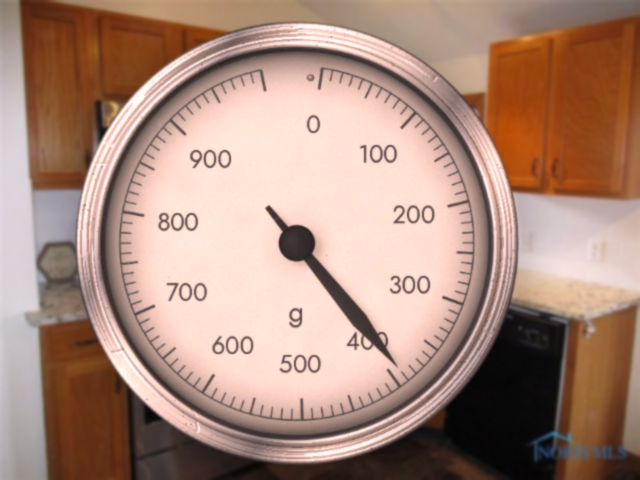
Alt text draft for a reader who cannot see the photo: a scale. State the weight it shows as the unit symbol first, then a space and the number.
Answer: g 390
